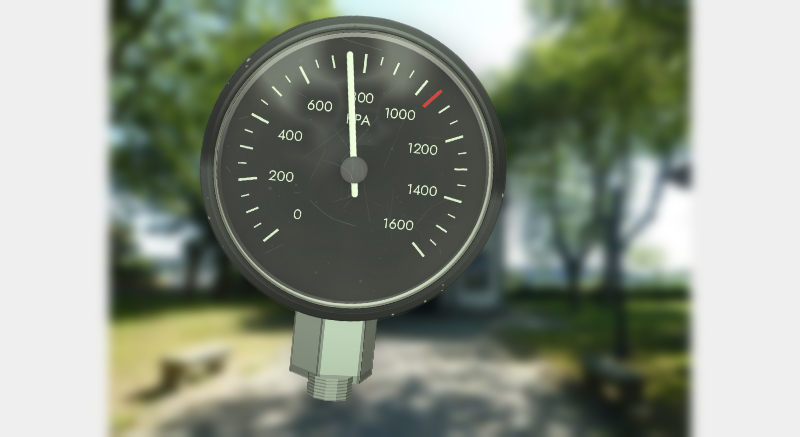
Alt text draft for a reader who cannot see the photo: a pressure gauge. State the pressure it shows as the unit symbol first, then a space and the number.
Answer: kPa 750
